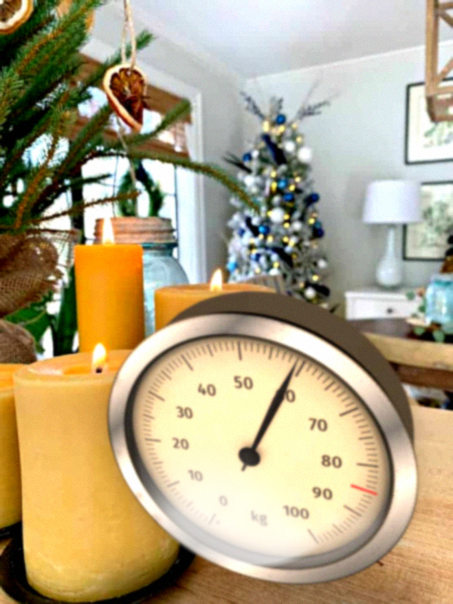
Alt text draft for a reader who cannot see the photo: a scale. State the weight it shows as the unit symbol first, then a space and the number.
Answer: kg 59
